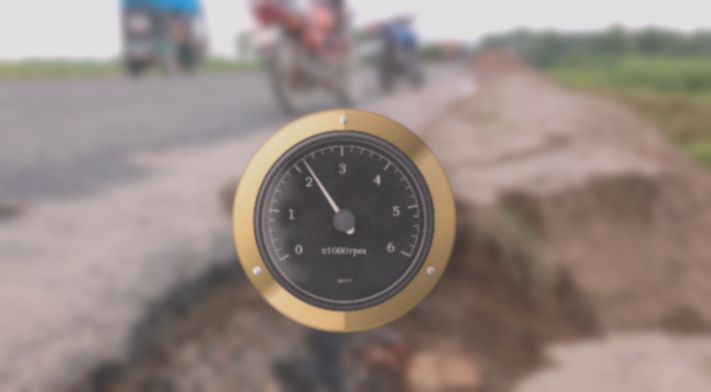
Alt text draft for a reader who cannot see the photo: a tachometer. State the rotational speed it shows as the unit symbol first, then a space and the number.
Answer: rpm 2200
